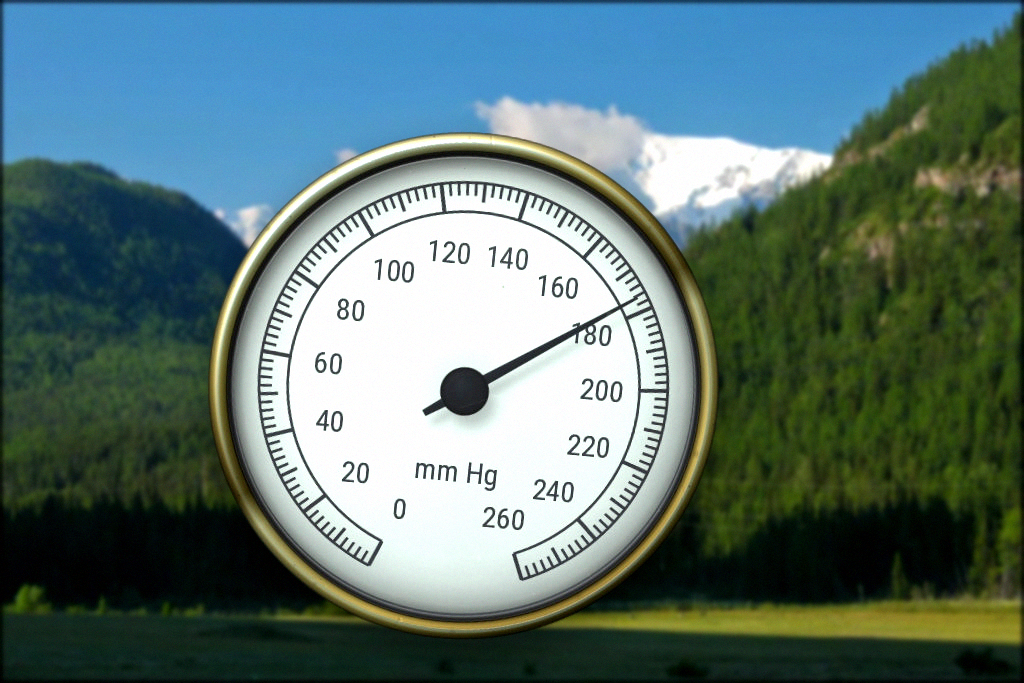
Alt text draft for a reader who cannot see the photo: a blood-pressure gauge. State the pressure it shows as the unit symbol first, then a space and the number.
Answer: mmHg 176
